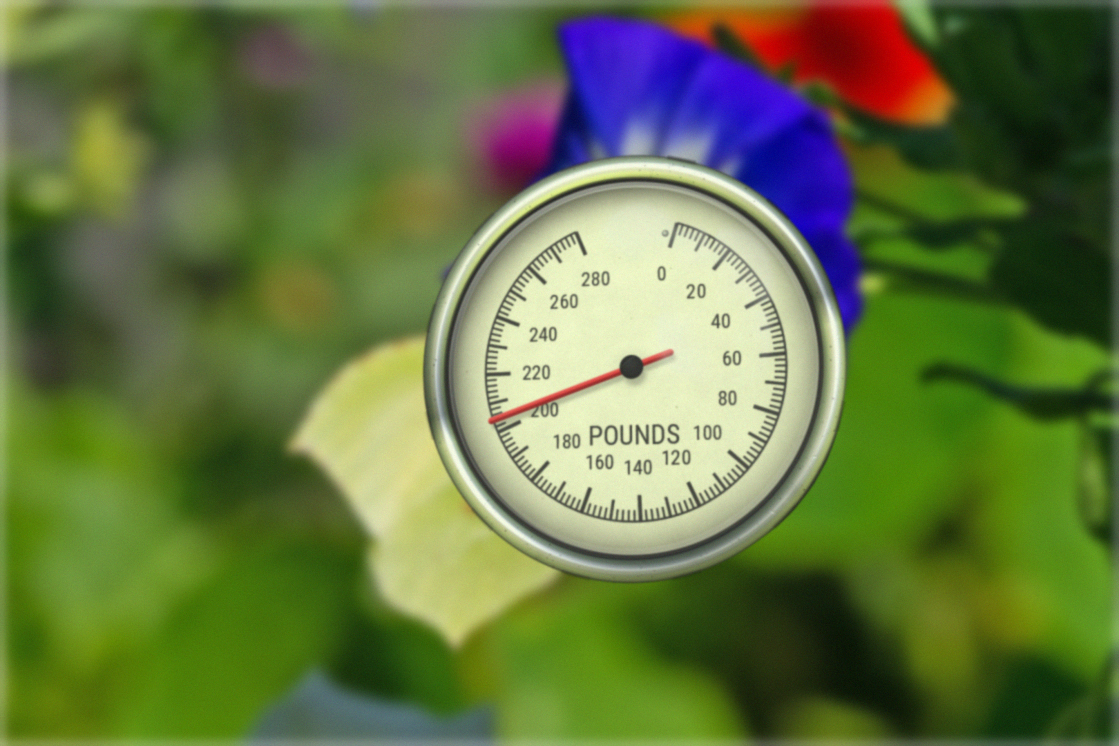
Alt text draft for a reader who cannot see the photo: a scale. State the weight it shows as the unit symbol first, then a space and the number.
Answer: lb 204
